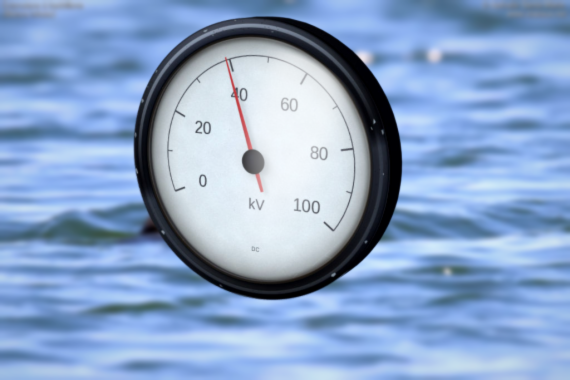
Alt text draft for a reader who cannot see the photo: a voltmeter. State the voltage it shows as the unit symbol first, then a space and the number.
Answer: kV 40
